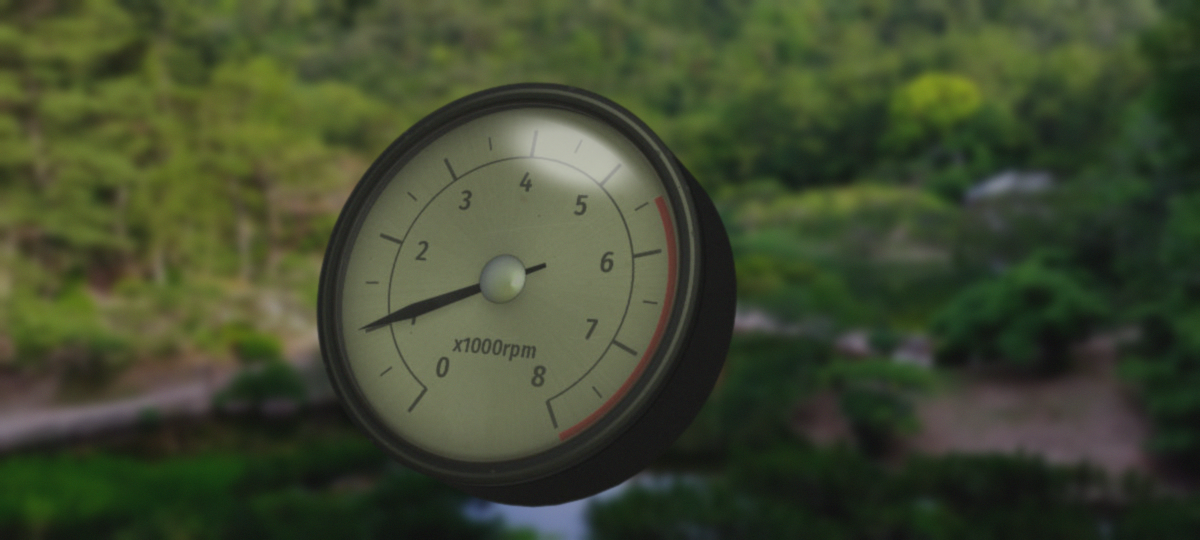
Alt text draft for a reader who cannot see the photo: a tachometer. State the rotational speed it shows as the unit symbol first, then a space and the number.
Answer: rpm 1000
